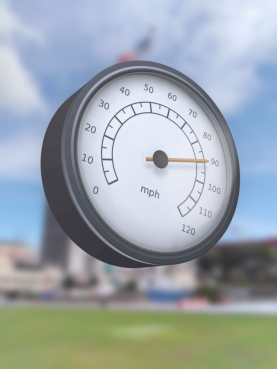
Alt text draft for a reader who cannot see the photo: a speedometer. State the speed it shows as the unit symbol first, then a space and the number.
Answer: mph 90
